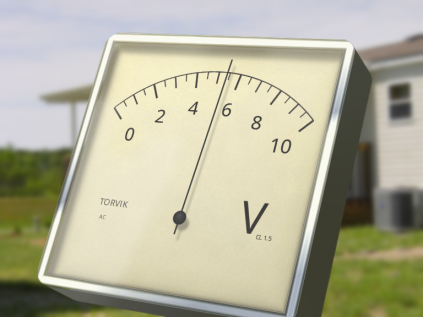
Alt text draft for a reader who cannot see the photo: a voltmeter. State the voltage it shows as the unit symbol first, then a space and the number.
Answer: V 5.5
